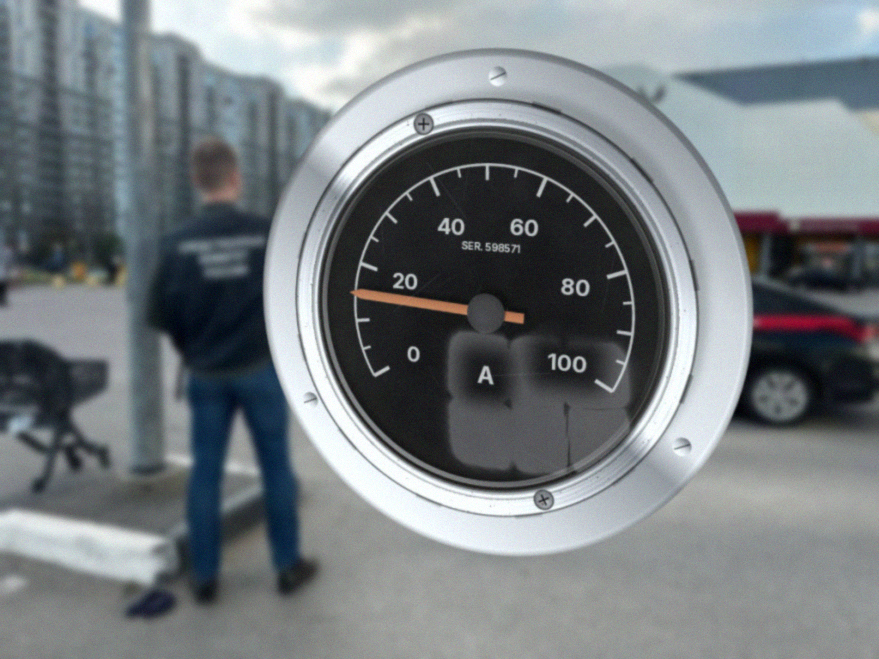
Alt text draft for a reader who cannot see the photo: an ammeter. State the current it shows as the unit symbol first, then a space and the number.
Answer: A 15
